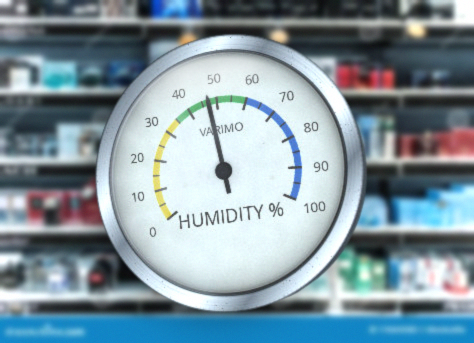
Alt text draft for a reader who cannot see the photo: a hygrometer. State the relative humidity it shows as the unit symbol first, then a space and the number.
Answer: % 47.5
